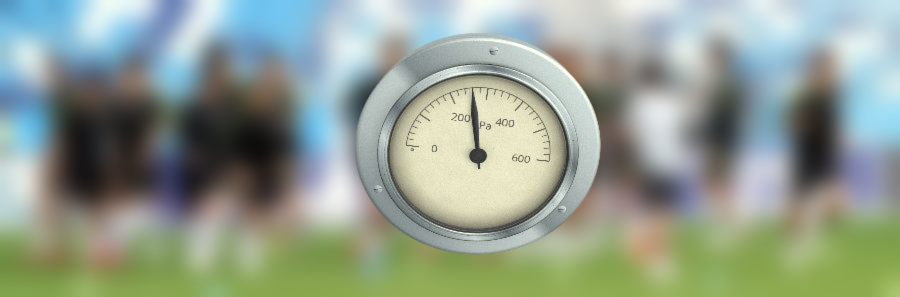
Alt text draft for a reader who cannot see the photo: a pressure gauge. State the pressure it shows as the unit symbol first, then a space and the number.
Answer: kPa 260
